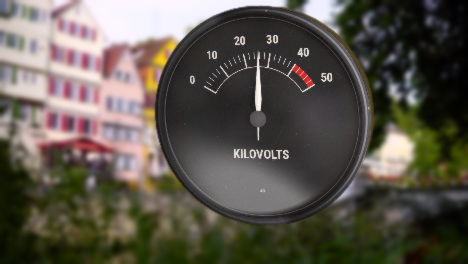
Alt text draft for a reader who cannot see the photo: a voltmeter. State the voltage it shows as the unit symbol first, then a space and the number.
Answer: kV 26
